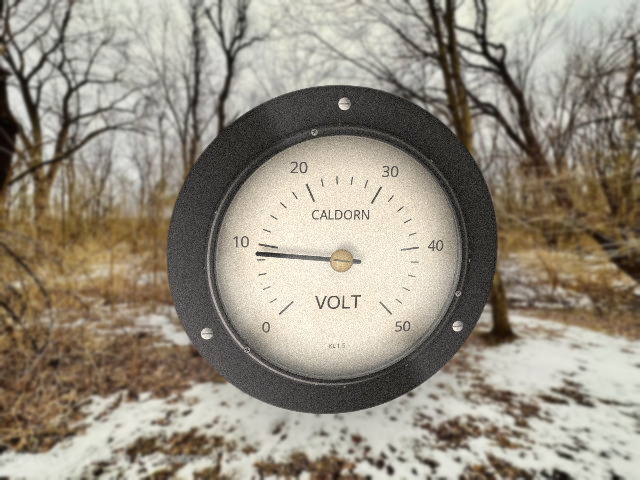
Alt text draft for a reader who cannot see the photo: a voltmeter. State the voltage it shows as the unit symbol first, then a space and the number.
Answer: V 9
